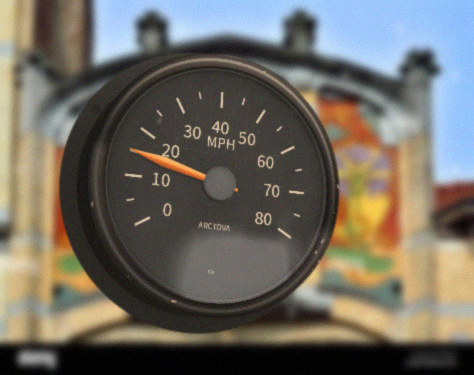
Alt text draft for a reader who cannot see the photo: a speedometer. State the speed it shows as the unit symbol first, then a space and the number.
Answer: mph 15
